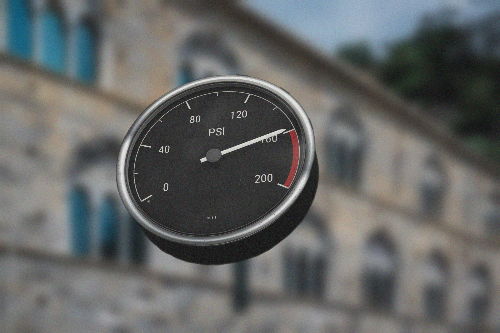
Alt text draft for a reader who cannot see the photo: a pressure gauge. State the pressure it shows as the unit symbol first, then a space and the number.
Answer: psi 160
